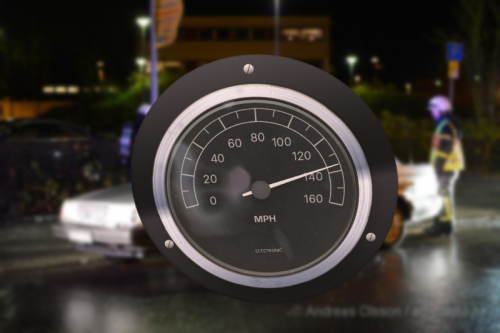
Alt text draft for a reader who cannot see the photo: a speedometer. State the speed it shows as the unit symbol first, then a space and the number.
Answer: mph 135
